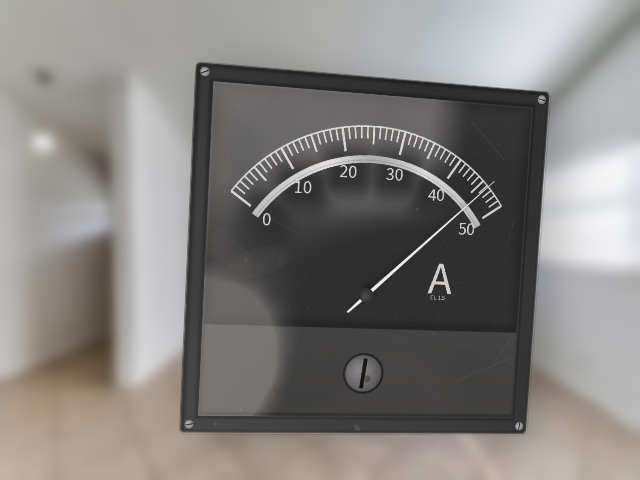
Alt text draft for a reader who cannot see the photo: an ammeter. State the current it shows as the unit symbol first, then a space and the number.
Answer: A 46
